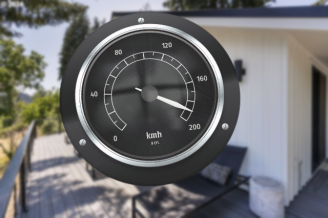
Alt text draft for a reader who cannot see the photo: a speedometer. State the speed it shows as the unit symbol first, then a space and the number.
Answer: km/h 190
